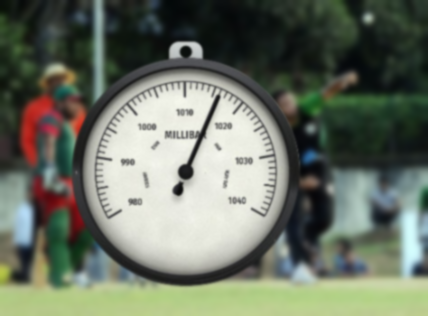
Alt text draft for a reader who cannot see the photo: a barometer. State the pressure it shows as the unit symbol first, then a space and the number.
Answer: mbar 1016
